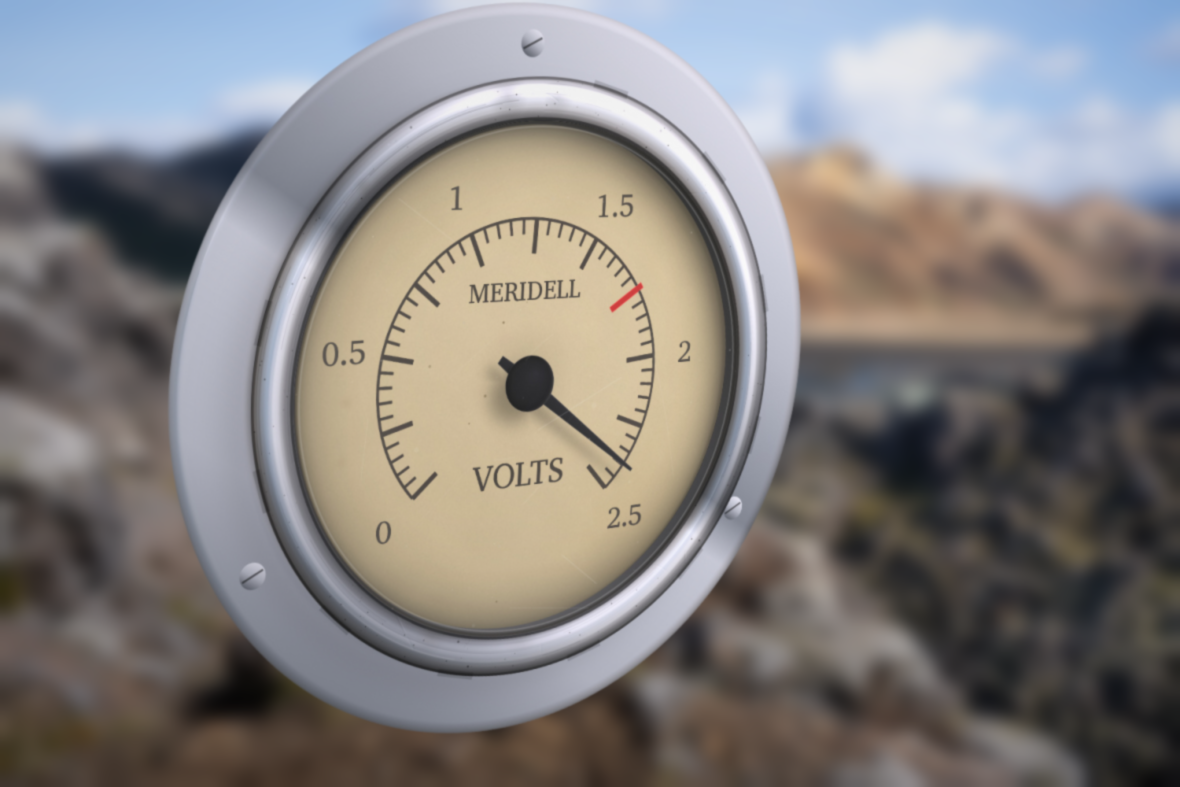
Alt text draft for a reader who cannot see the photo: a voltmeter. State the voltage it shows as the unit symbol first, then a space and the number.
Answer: V 2.4
